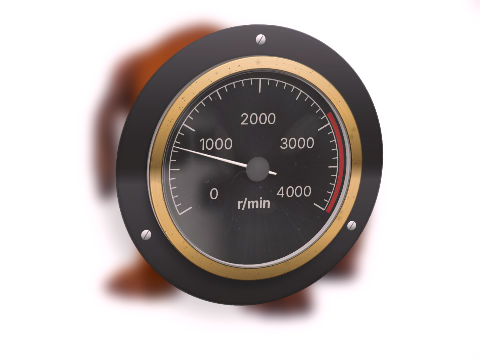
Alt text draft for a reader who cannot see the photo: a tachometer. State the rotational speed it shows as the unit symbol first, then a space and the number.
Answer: rpm 750
